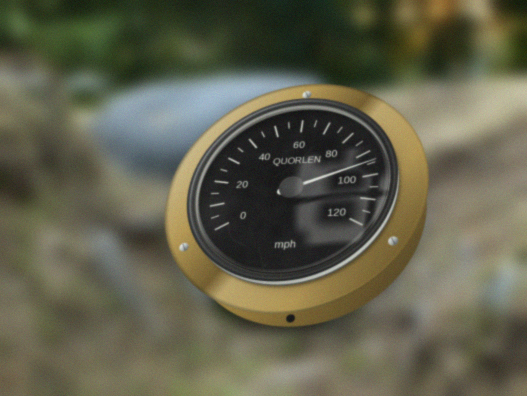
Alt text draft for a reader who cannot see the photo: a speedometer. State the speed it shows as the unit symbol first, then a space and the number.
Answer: mph 95
